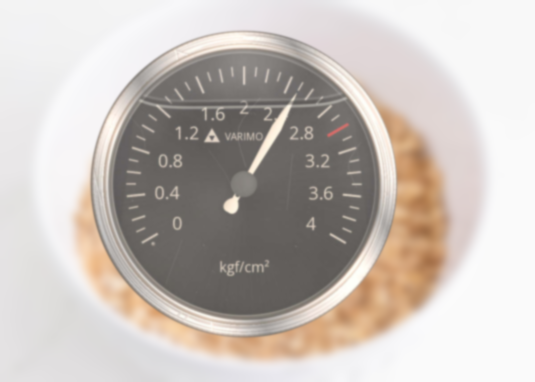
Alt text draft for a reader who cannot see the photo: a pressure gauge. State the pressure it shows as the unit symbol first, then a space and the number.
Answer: kg/cm² 2.5
